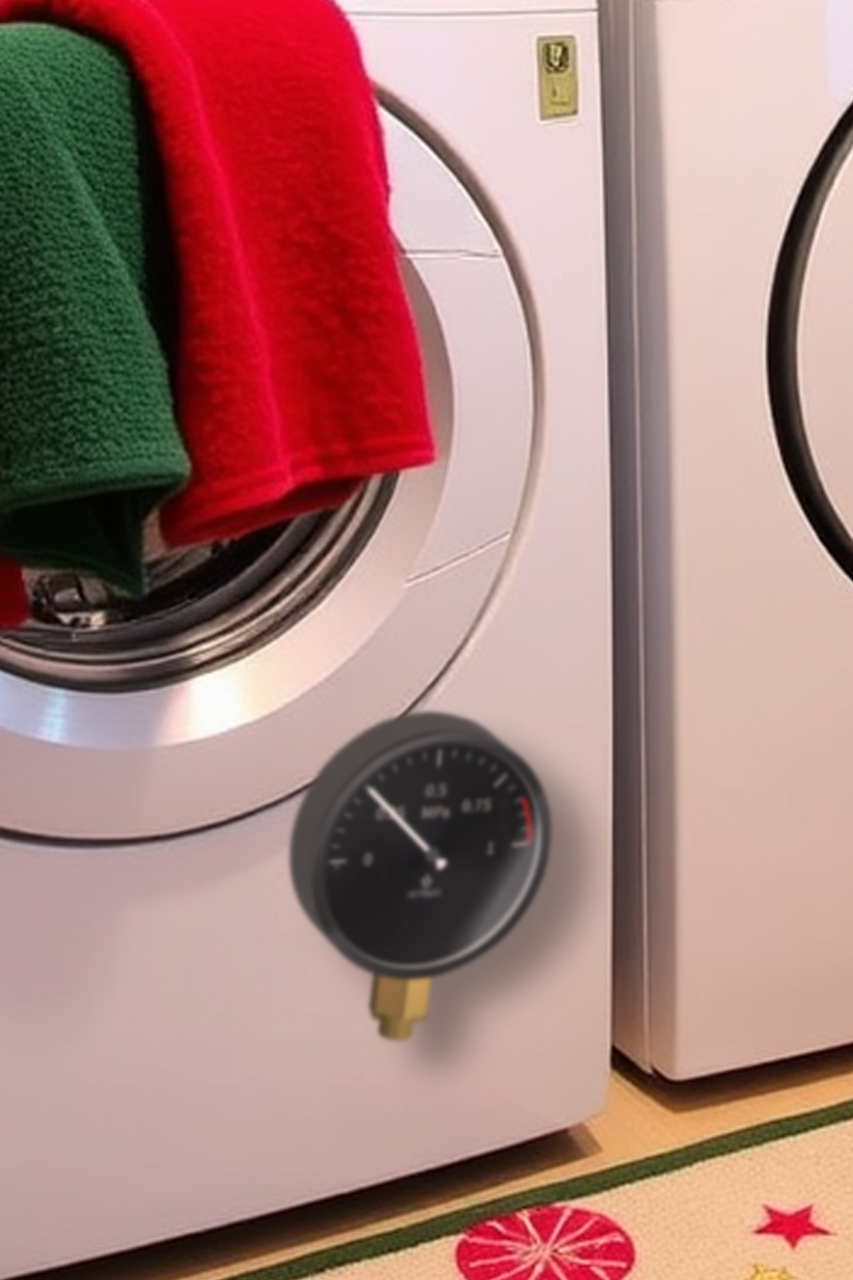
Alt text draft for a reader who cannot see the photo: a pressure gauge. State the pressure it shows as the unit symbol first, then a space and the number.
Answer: MPa 0.25
